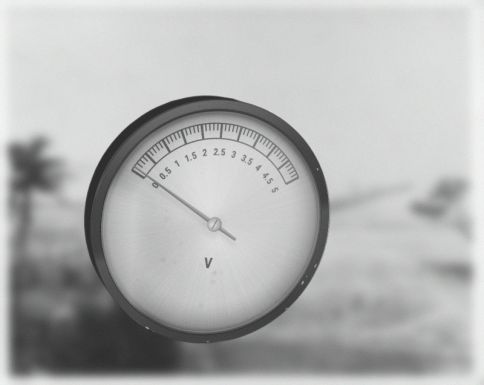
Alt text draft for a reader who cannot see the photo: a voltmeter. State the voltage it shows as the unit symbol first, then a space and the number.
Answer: V 0.1
